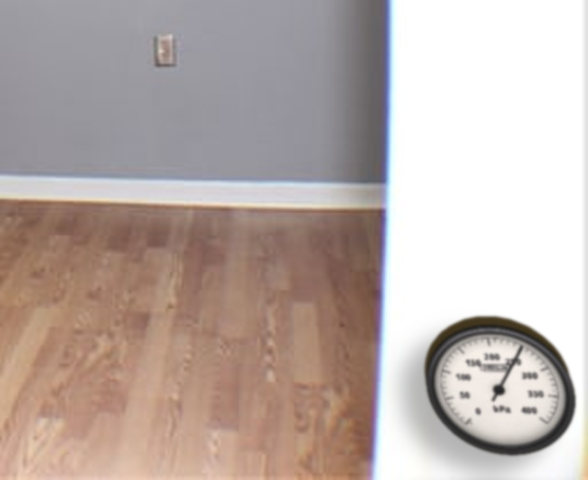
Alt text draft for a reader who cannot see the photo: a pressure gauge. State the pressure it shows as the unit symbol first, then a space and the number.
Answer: kPa 250
